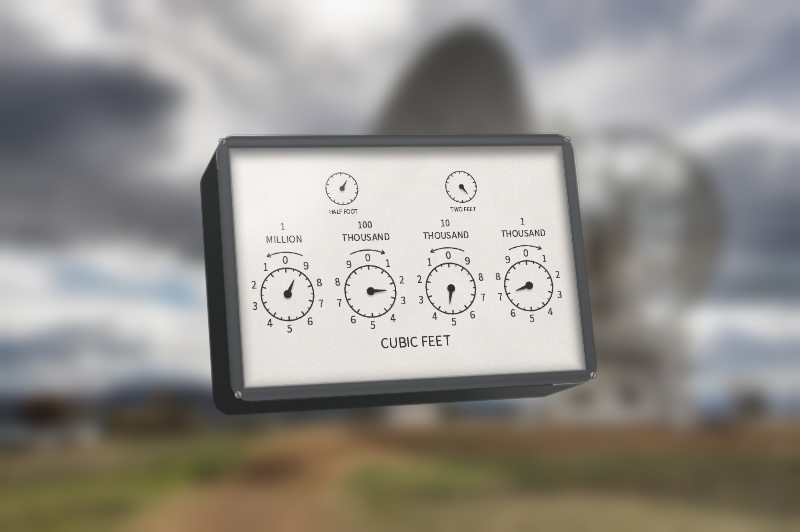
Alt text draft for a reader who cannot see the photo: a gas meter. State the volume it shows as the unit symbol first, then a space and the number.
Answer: ft³ 924700
